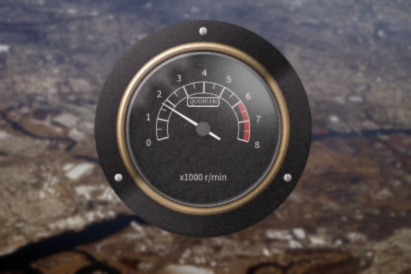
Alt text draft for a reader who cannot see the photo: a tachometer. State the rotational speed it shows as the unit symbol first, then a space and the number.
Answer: rpm 1750
